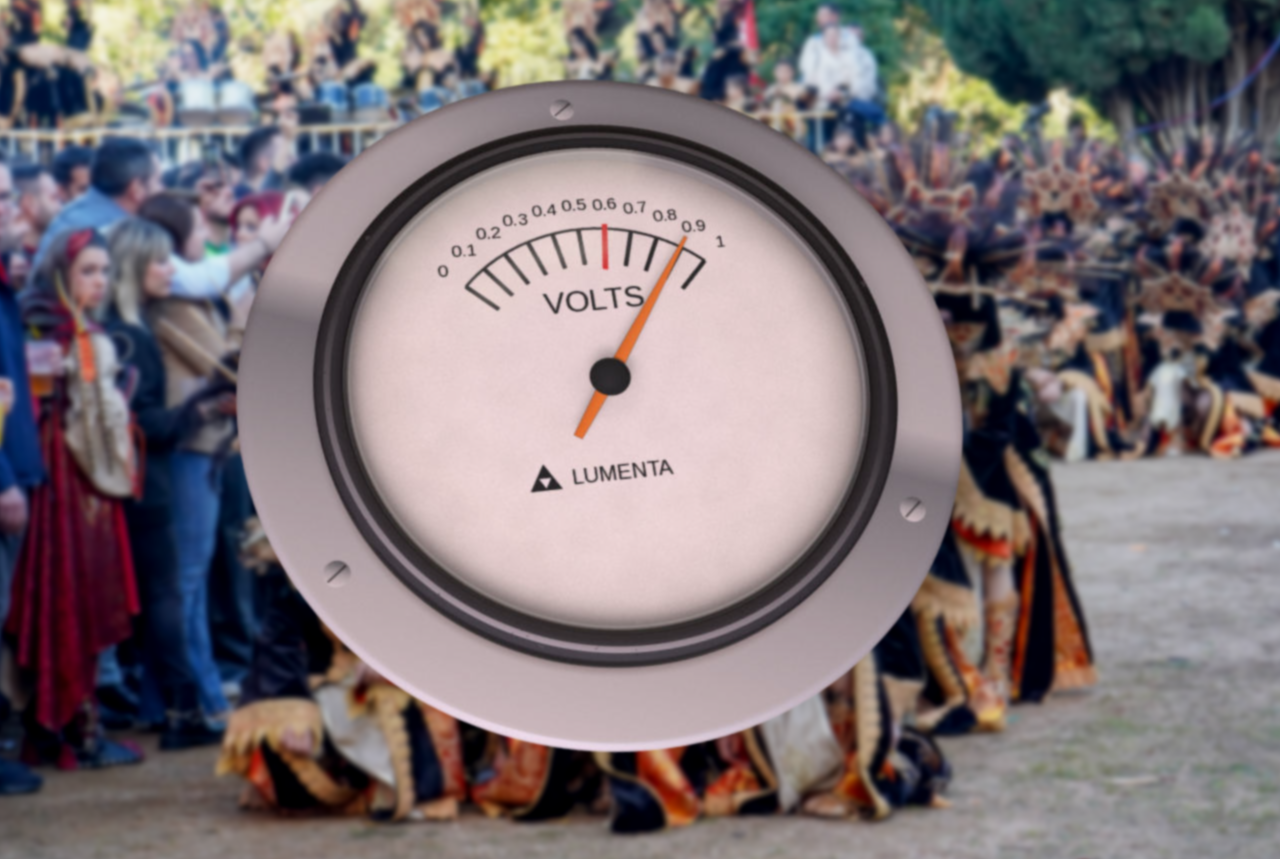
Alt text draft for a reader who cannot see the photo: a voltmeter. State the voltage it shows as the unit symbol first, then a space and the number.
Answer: V 0.9
